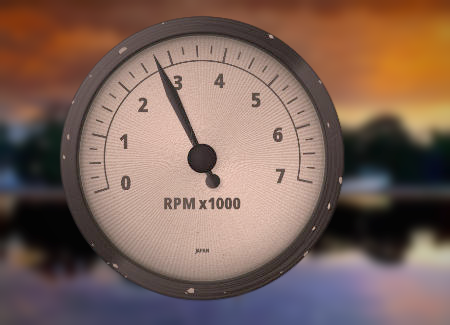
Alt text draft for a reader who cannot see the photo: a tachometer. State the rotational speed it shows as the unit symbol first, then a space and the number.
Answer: rpm 2750
